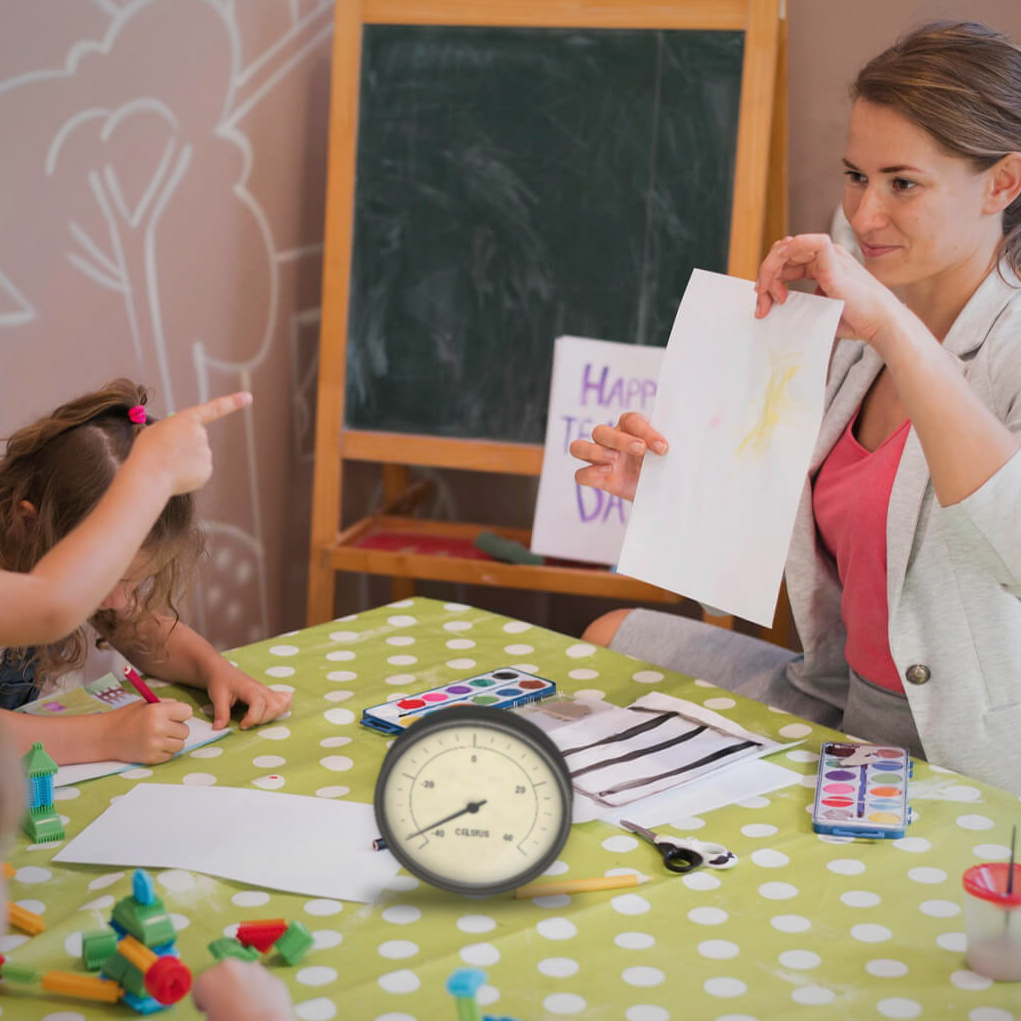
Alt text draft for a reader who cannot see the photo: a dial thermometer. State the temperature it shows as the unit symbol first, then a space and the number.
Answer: °C -36
